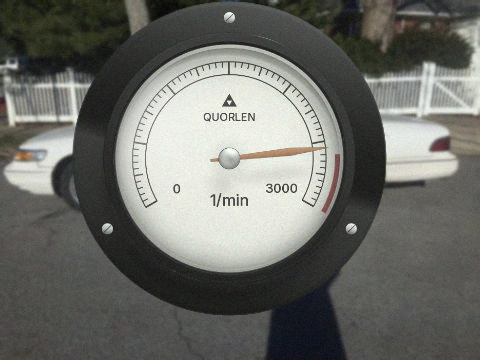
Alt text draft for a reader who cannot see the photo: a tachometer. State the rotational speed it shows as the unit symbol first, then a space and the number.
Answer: rpm 2550
